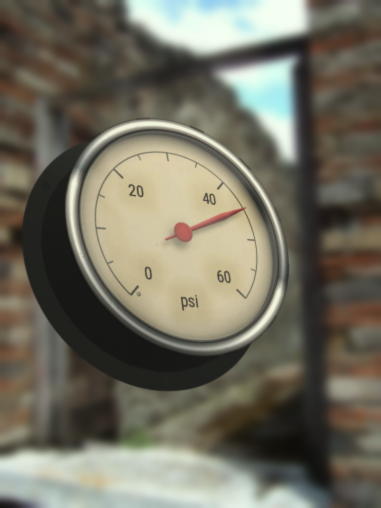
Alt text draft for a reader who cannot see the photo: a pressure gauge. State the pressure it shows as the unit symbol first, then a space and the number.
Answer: psi 45
